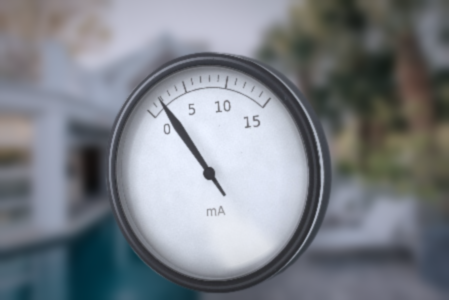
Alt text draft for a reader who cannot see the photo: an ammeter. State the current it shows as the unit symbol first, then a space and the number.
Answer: mA 2
